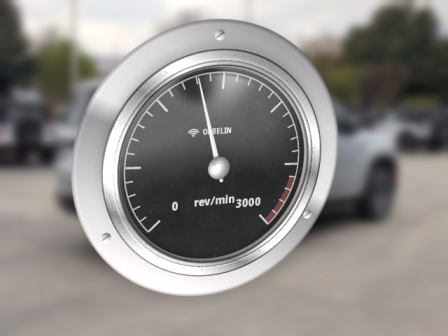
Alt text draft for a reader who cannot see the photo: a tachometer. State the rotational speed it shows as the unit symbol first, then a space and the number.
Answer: rpm 1300
